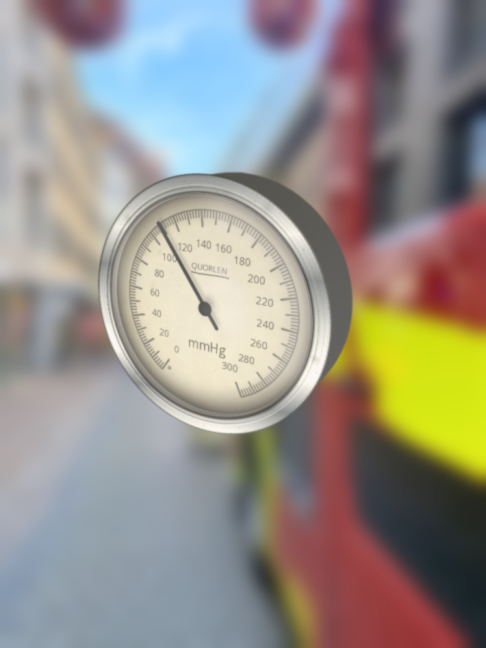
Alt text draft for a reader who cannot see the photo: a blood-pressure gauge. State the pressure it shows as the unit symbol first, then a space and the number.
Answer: mmHg 110
